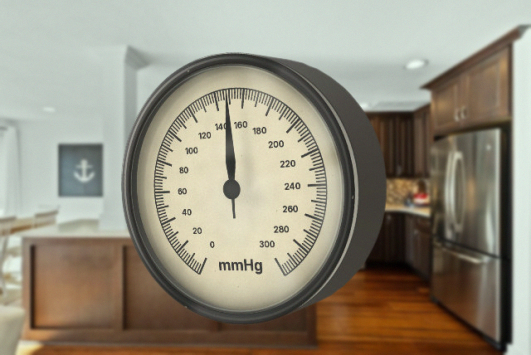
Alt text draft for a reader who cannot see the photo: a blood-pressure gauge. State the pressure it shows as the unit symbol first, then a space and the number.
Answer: mmHg 150
